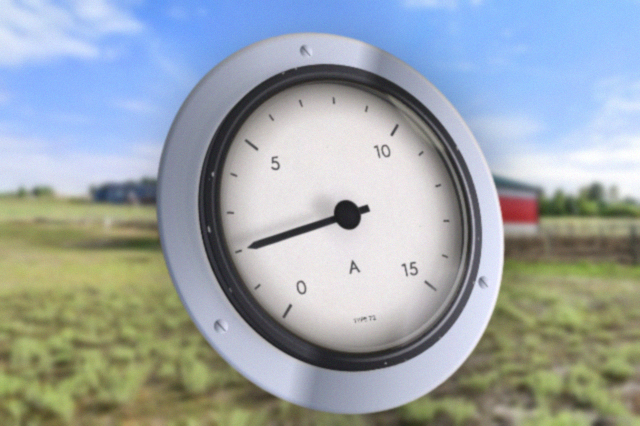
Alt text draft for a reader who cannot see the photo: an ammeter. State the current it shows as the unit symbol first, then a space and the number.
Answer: A 2
